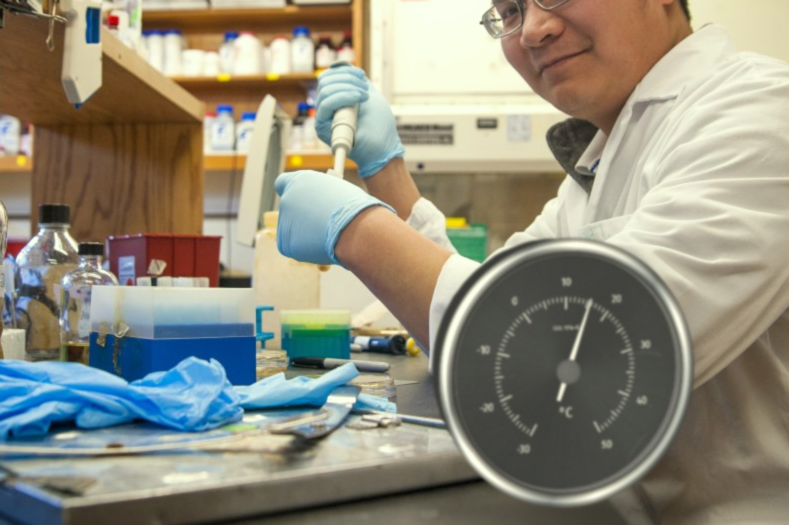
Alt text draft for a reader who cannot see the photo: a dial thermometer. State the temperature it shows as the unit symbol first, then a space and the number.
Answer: °C 15
